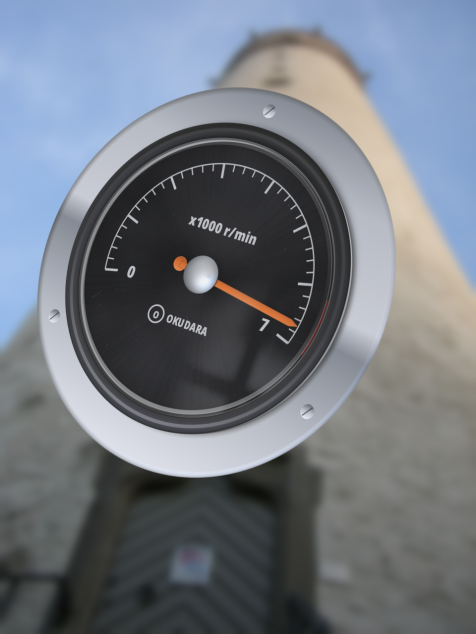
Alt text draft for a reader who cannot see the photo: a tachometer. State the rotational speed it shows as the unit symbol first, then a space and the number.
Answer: rpm 6700
